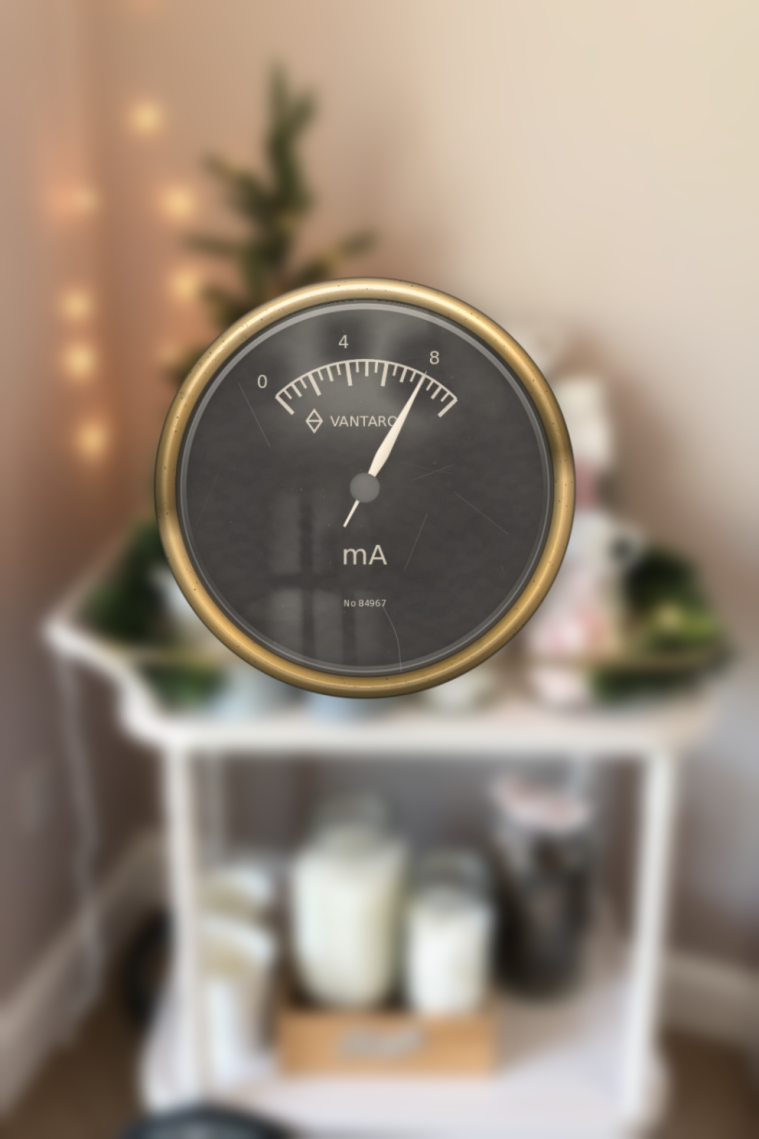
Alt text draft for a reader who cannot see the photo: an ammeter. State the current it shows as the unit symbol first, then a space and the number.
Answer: mA 8
